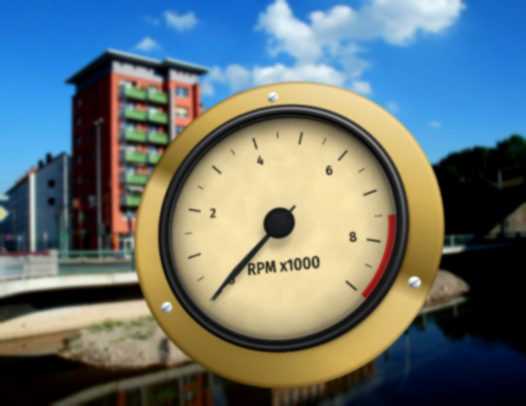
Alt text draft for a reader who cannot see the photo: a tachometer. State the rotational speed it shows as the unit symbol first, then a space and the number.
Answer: rpm 0
